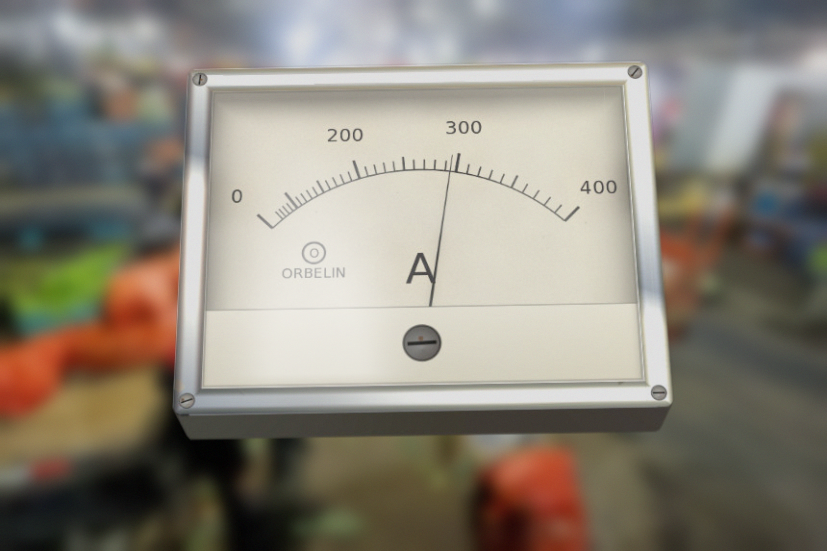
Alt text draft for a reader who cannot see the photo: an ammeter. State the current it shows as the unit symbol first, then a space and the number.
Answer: A 295
